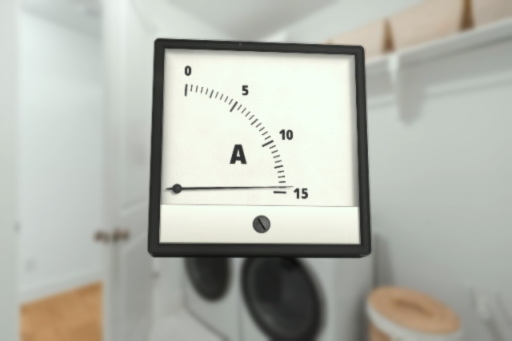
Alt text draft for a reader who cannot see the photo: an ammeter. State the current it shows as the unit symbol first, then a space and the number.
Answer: A 14.5
